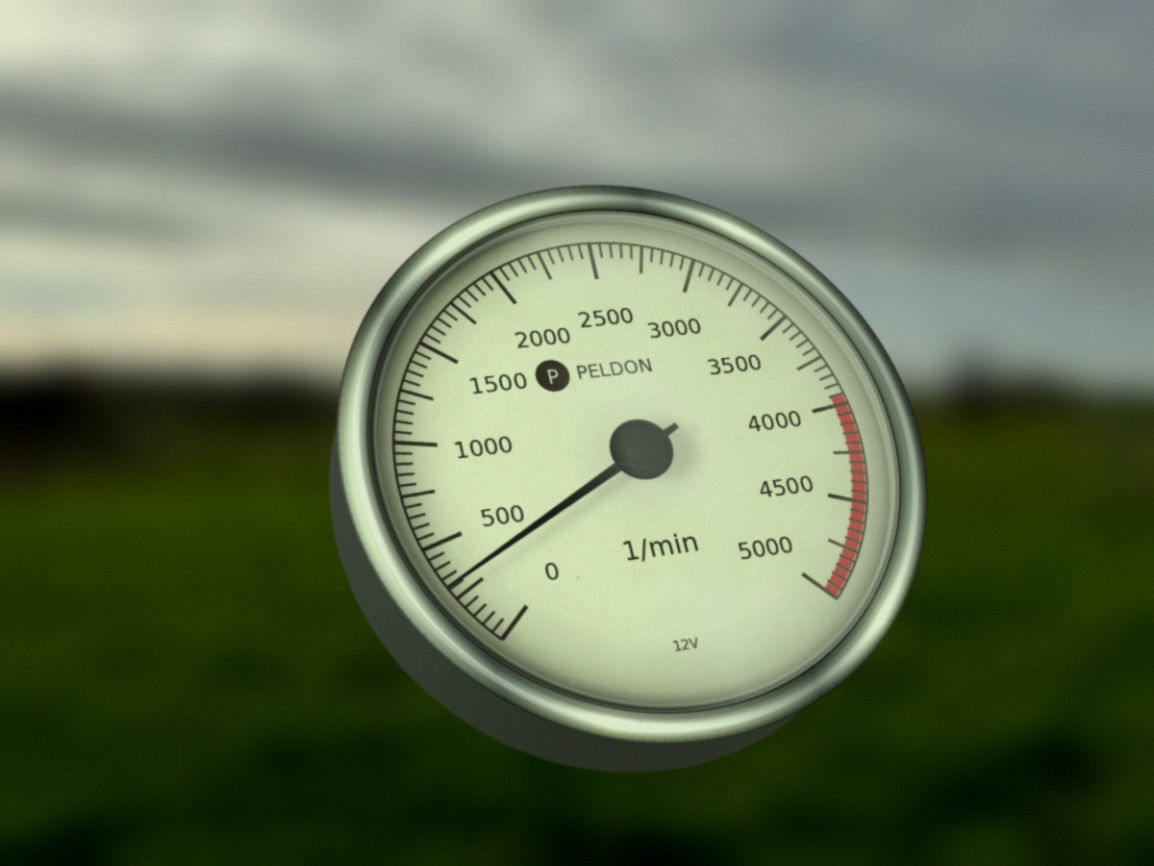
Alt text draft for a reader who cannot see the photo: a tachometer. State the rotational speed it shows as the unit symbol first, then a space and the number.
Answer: rpm 300
